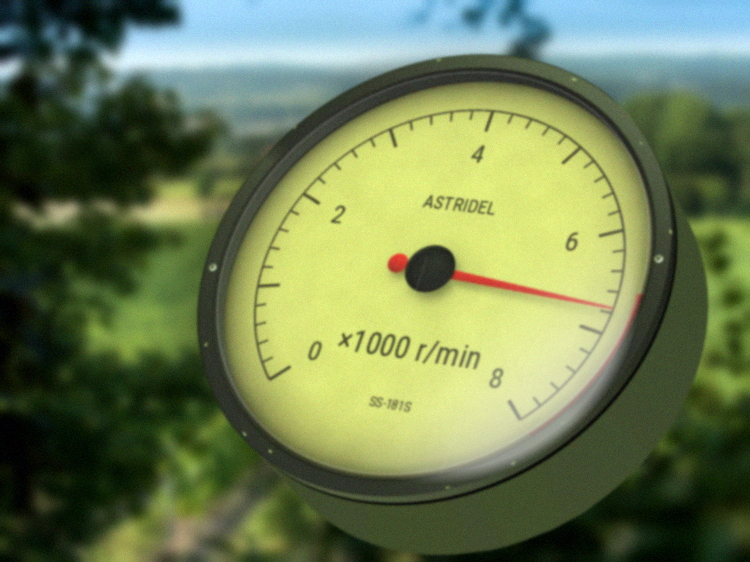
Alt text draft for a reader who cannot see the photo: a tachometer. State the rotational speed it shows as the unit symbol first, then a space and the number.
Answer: rpm 6800
